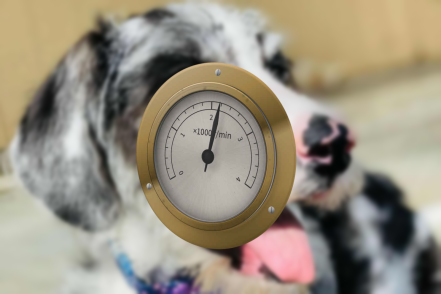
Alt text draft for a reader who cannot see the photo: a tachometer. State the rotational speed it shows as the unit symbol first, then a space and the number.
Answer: rpm 2200
